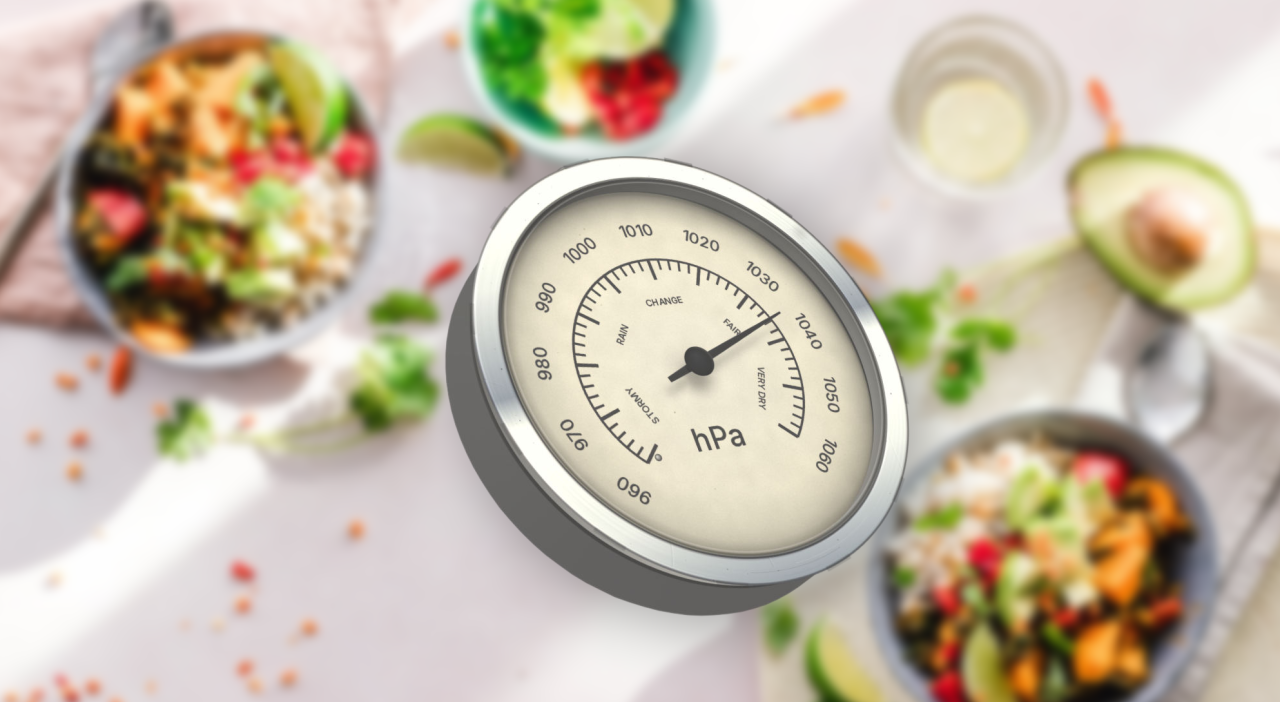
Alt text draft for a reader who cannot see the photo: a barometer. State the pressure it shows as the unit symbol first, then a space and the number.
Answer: hPa 1036
